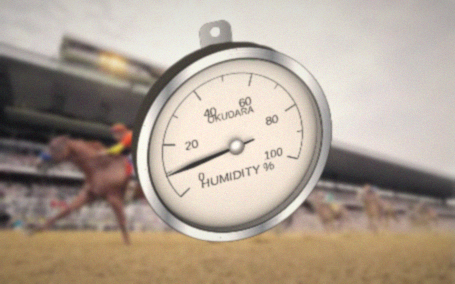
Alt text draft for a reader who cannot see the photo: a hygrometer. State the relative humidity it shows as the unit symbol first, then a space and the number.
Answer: % 10
